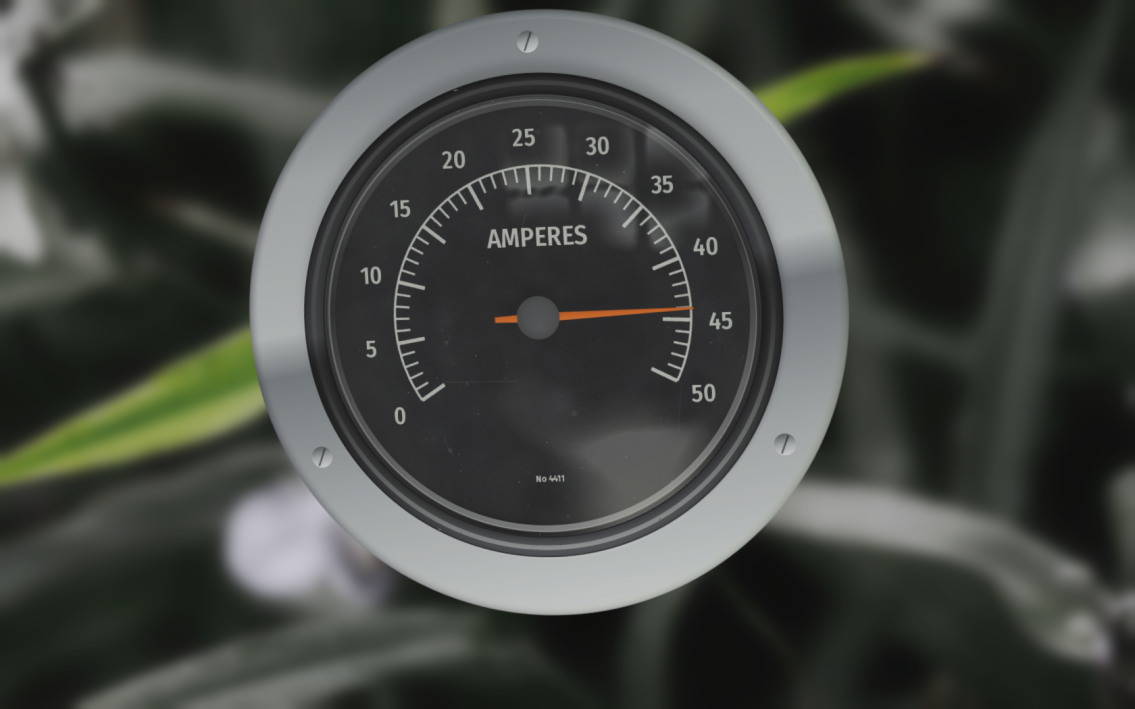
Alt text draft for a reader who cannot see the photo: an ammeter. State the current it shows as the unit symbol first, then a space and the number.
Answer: A 44
